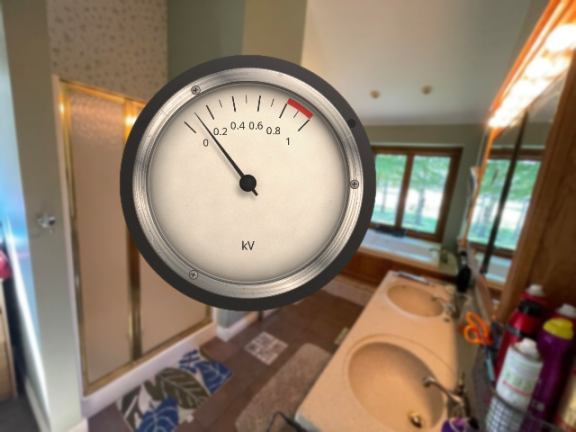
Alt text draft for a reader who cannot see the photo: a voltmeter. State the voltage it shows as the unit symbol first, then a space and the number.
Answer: kV 0.1
